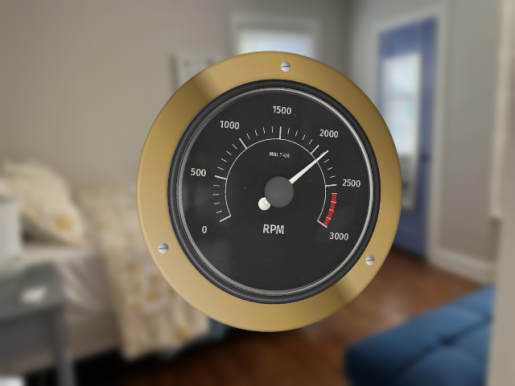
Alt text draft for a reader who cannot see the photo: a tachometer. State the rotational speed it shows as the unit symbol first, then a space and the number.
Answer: rpm 2100
